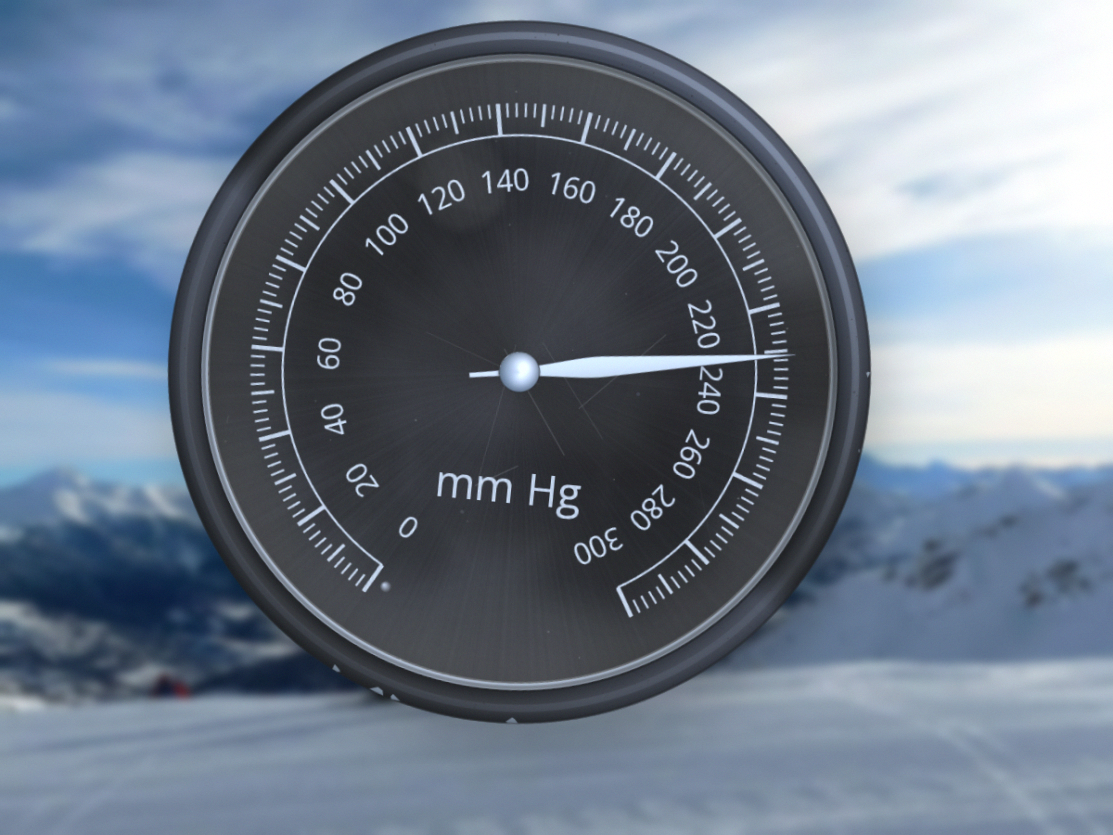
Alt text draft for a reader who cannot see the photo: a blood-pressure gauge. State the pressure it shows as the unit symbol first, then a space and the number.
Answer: mmHg 231
